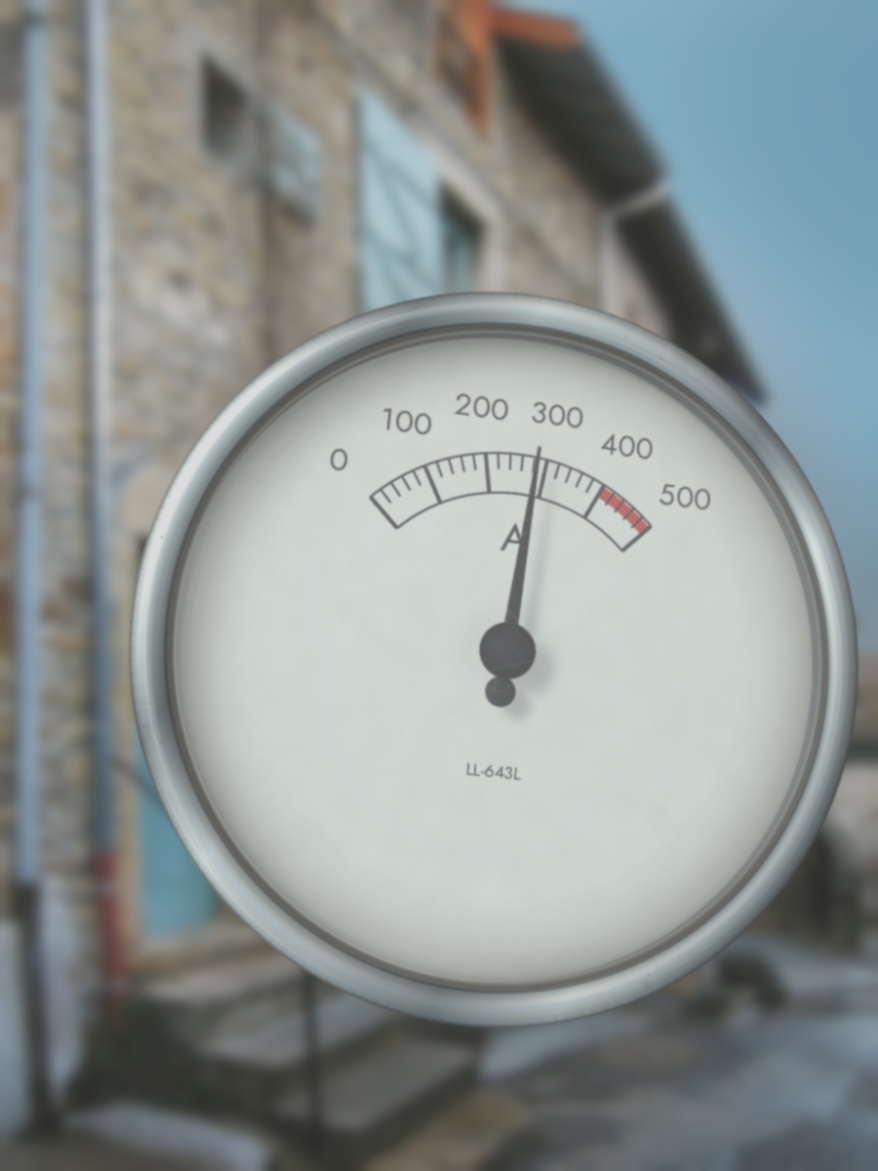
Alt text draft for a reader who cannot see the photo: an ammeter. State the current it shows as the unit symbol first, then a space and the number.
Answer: A 280
